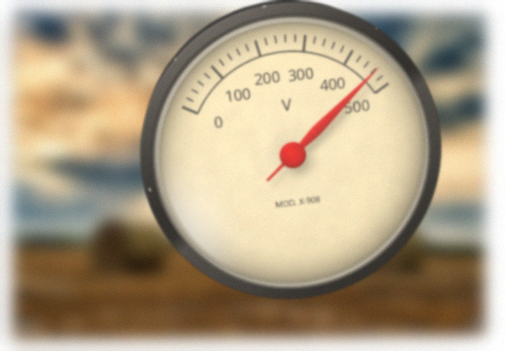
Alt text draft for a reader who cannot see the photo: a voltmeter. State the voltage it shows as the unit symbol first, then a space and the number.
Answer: V 460
